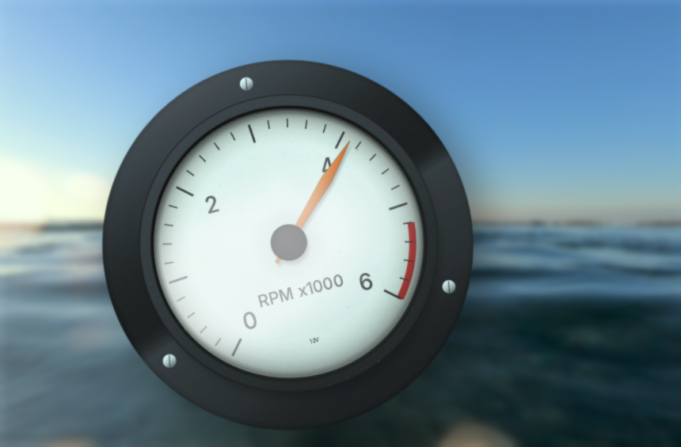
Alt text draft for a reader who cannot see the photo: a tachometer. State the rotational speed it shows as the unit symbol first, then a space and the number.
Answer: rpm 4100
